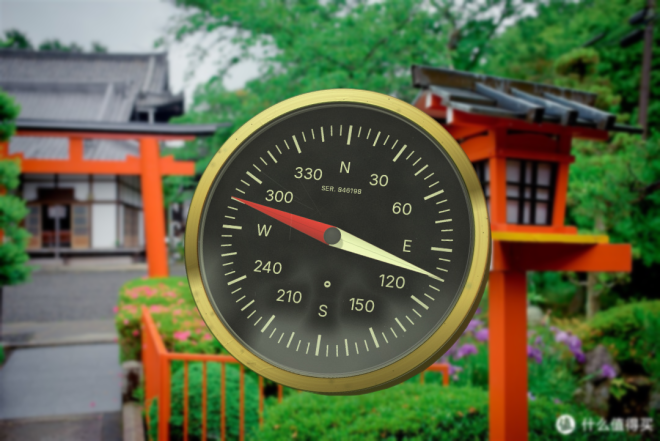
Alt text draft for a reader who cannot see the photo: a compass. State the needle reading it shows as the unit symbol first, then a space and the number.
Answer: ° 285
